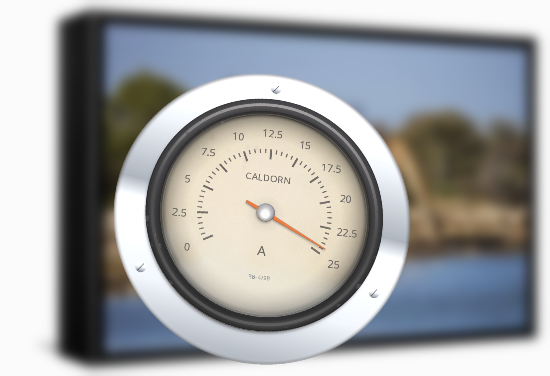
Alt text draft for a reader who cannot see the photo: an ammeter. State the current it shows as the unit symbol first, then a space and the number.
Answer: A 24.5
